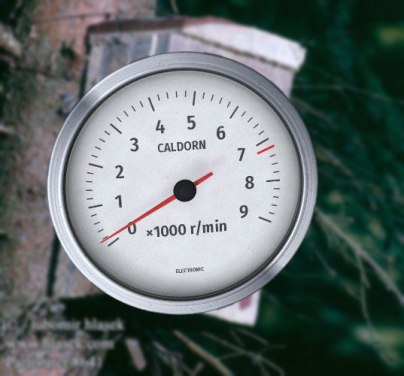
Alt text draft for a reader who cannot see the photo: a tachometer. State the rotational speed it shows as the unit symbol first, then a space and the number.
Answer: rpm 200
